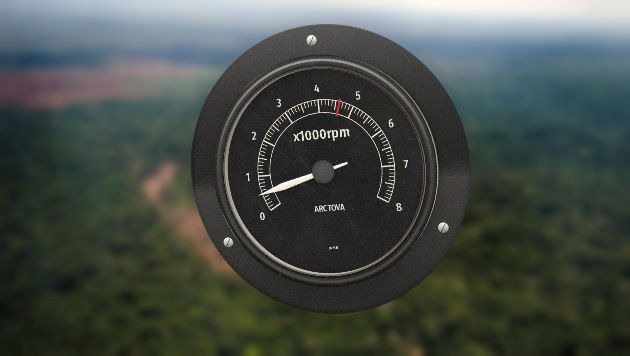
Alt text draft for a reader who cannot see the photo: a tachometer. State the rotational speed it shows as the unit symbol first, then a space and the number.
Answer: rpm 500
